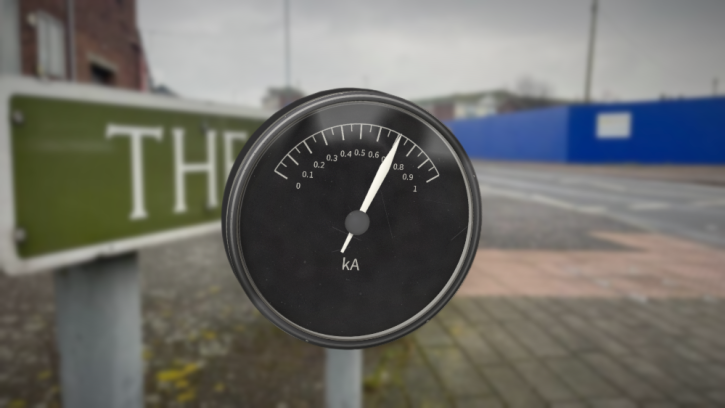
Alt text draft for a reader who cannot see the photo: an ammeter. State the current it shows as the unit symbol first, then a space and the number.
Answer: kA 0.7
